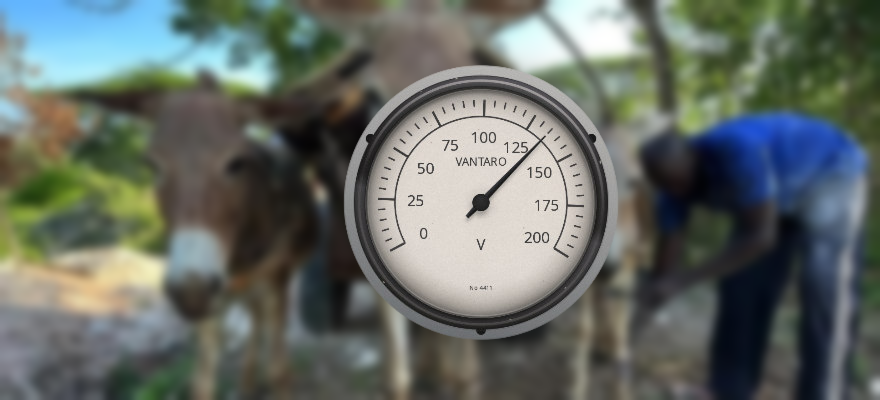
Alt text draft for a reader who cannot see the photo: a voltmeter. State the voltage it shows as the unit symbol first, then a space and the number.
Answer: V 135
